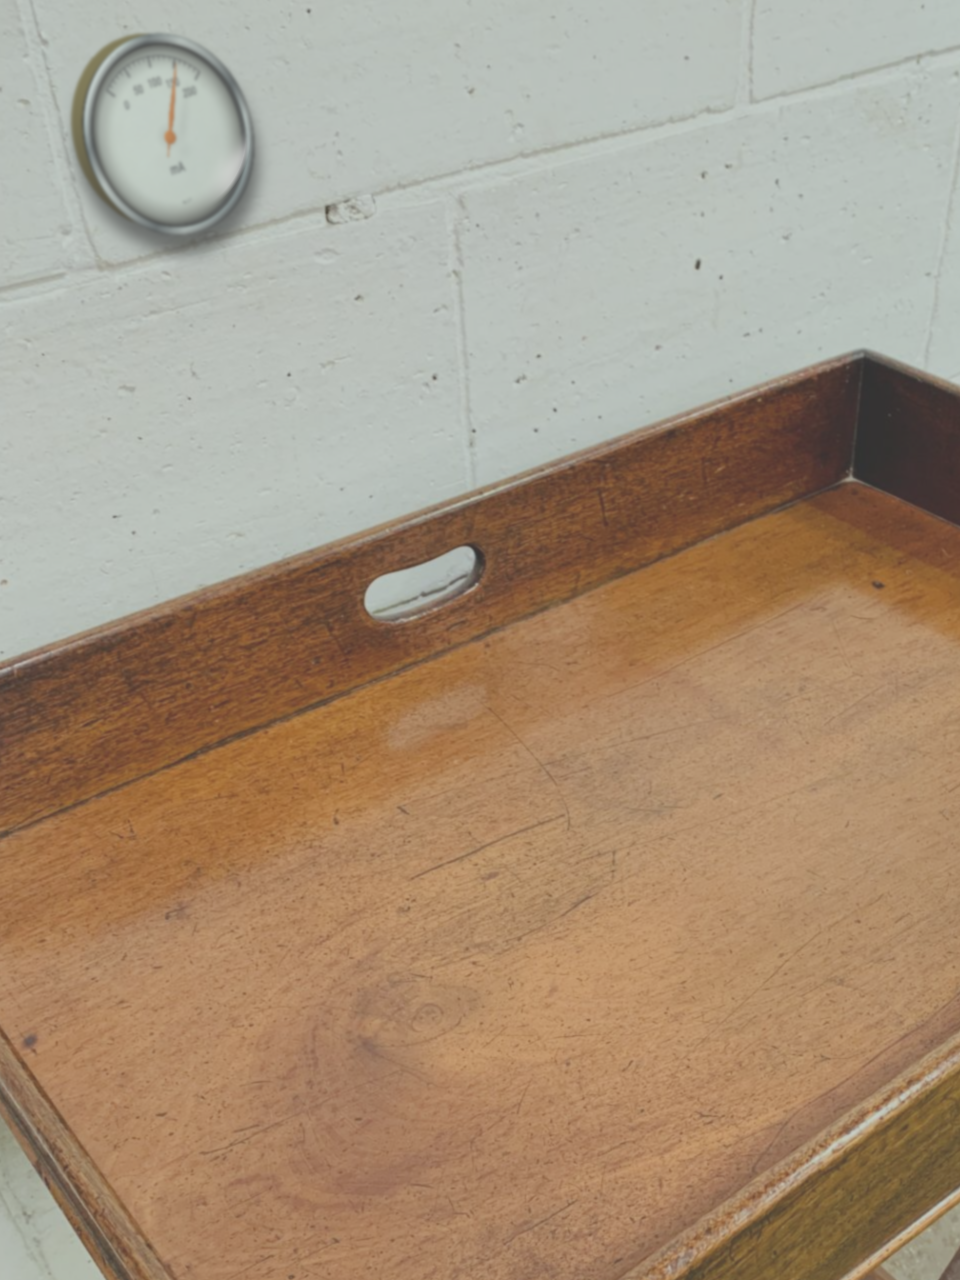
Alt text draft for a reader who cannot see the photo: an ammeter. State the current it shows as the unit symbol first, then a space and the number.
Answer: mA 150
